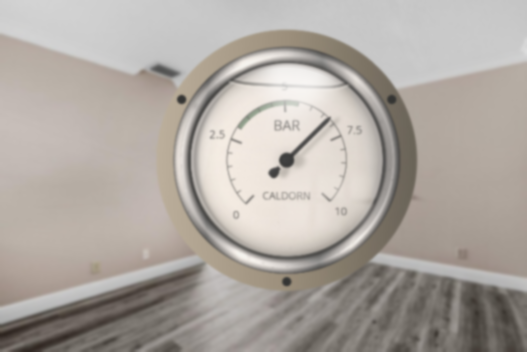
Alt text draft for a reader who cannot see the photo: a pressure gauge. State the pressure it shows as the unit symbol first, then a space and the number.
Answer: bar 6.75
